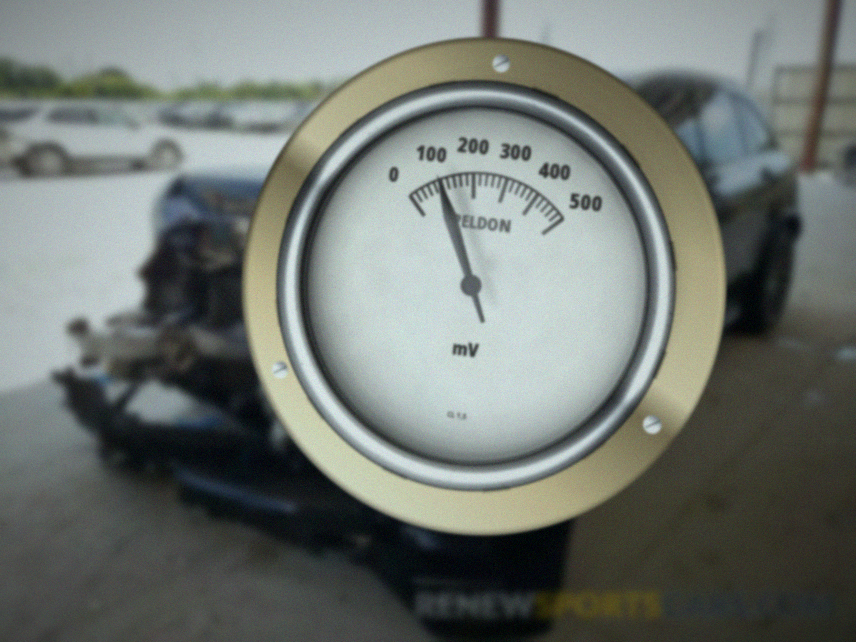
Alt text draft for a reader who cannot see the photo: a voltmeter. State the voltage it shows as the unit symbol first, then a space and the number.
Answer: mV 100
